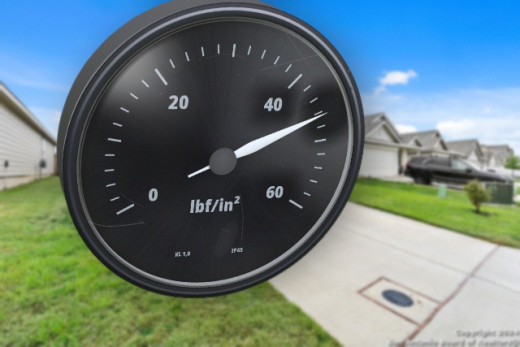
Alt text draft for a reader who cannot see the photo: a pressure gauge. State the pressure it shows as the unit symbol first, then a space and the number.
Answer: psi 46
